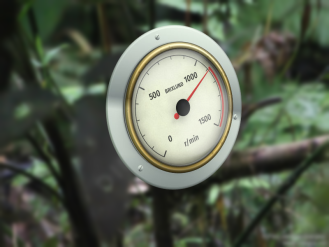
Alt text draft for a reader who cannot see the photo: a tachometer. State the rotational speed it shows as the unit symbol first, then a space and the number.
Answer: rpm 1100
